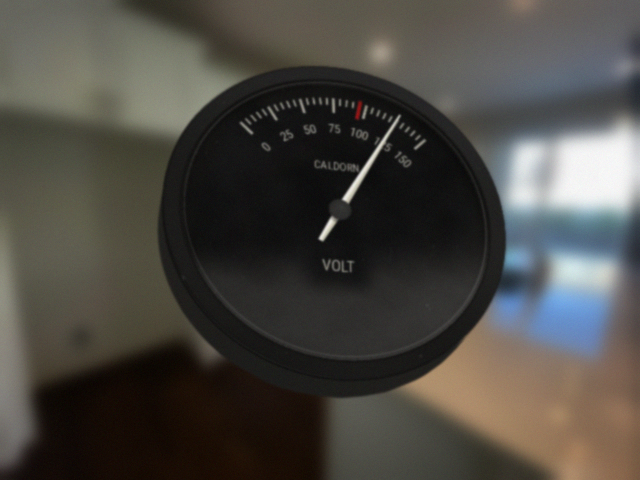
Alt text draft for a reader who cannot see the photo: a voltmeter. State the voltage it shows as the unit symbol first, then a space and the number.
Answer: V 125
